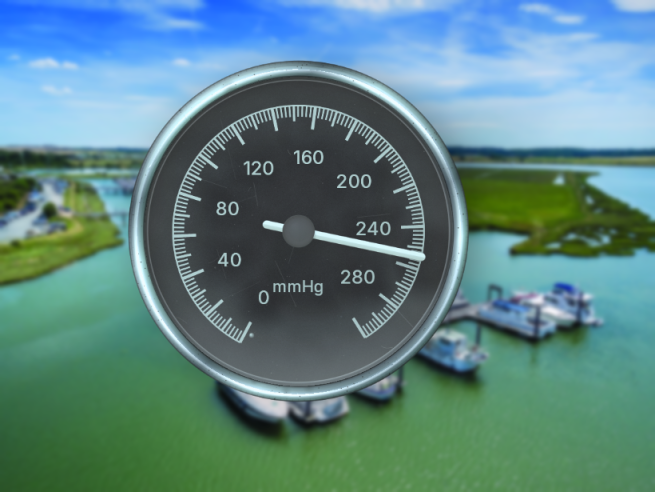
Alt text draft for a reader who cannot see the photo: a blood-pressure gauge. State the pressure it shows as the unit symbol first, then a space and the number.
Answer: mmHg 254
